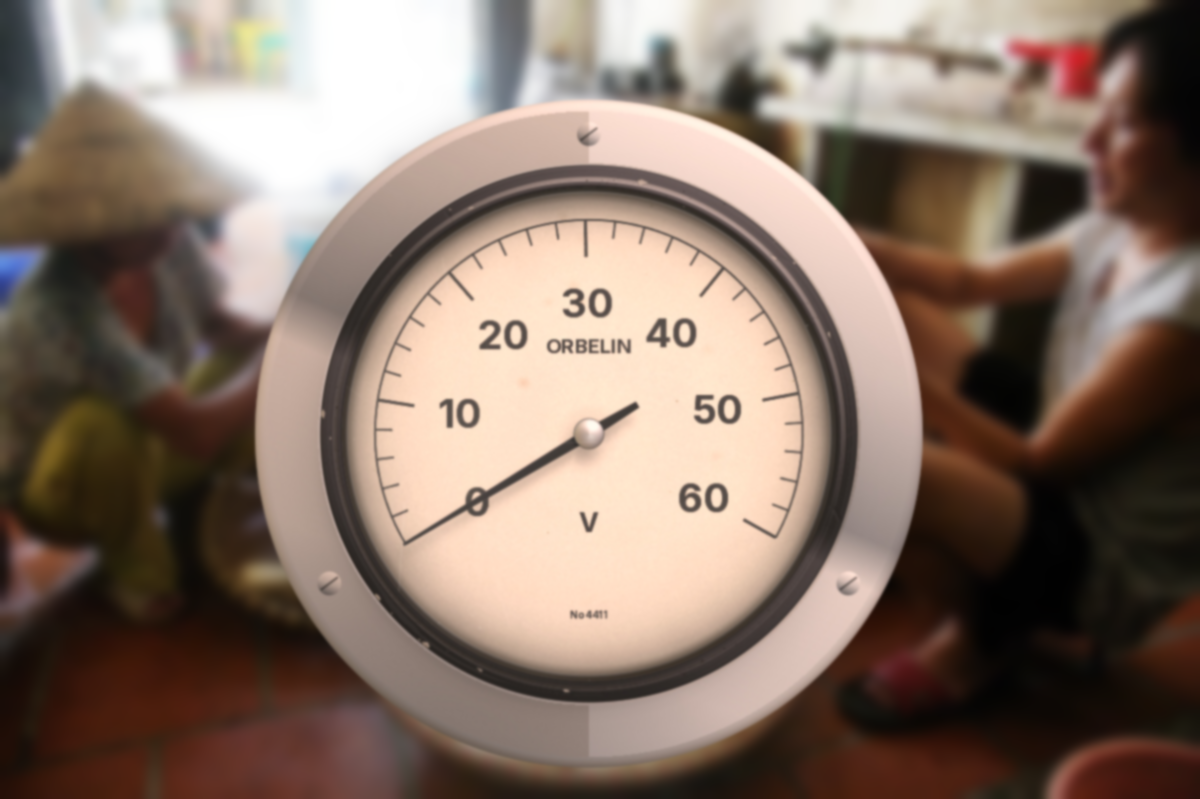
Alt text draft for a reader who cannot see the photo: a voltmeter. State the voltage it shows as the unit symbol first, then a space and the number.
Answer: V 0
